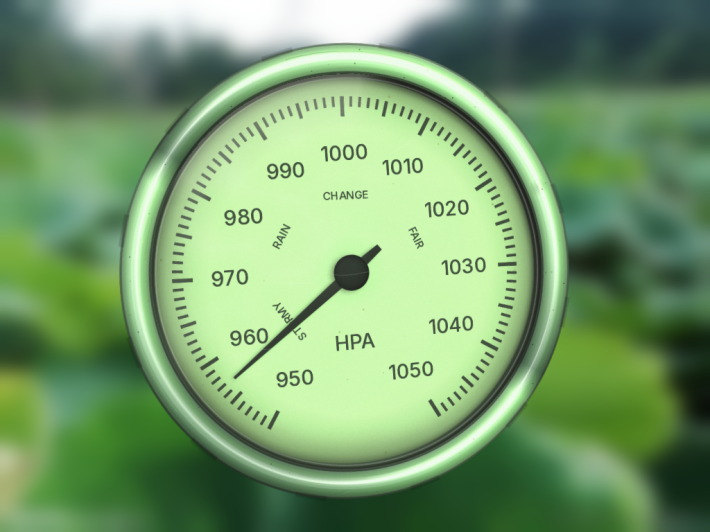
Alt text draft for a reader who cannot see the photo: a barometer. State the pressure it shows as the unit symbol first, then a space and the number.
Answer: hPa 957
